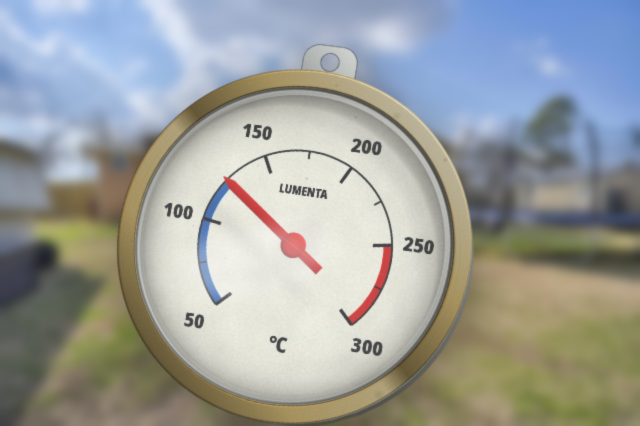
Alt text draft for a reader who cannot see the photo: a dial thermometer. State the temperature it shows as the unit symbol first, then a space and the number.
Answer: °C 125
